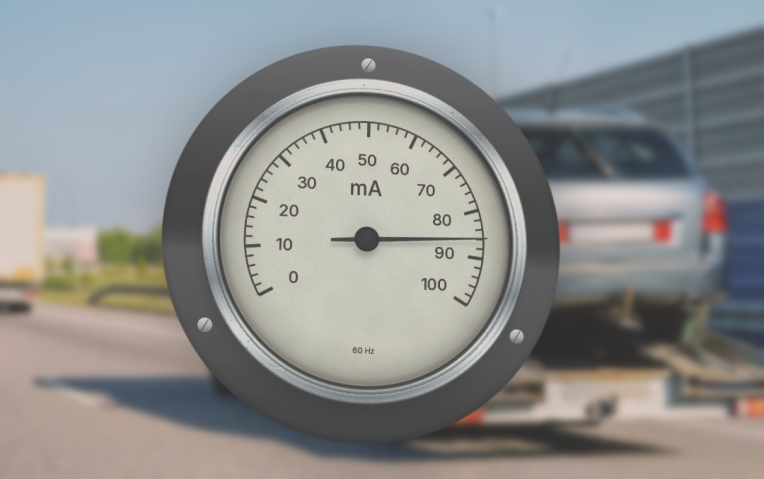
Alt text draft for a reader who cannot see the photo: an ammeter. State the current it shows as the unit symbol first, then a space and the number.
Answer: mA 86
